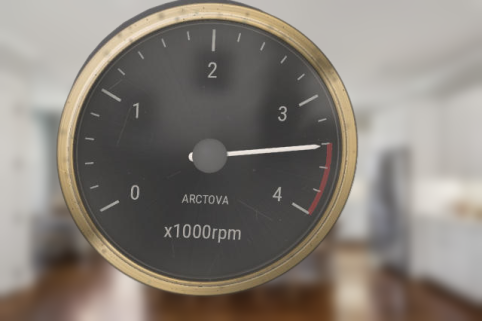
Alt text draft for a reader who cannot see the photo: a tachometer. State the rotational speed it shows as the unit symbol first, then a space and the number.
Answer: rpm 3400
